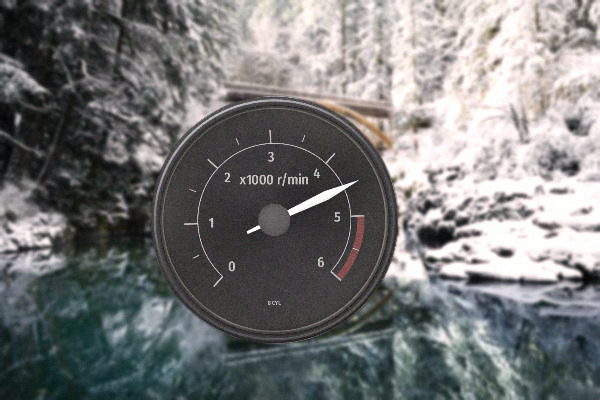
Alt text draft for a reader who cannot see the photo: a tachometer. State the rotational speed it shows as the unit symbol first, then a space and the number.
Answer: rpm 4500
